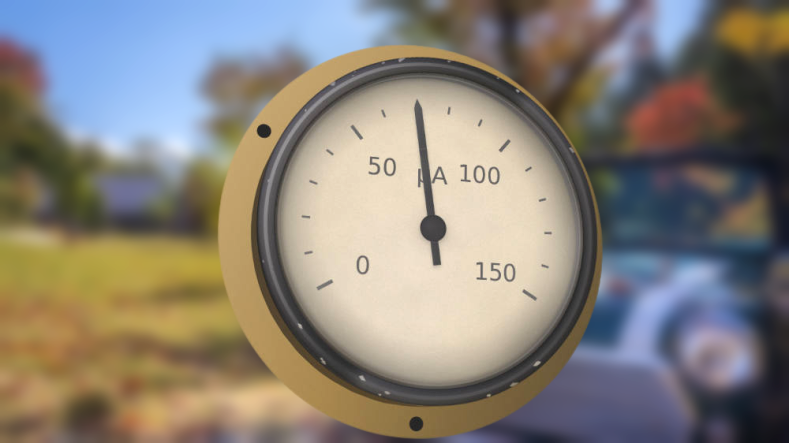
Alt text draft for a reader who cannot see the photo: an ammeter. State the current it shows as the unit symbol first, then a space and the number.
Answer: µA 70
